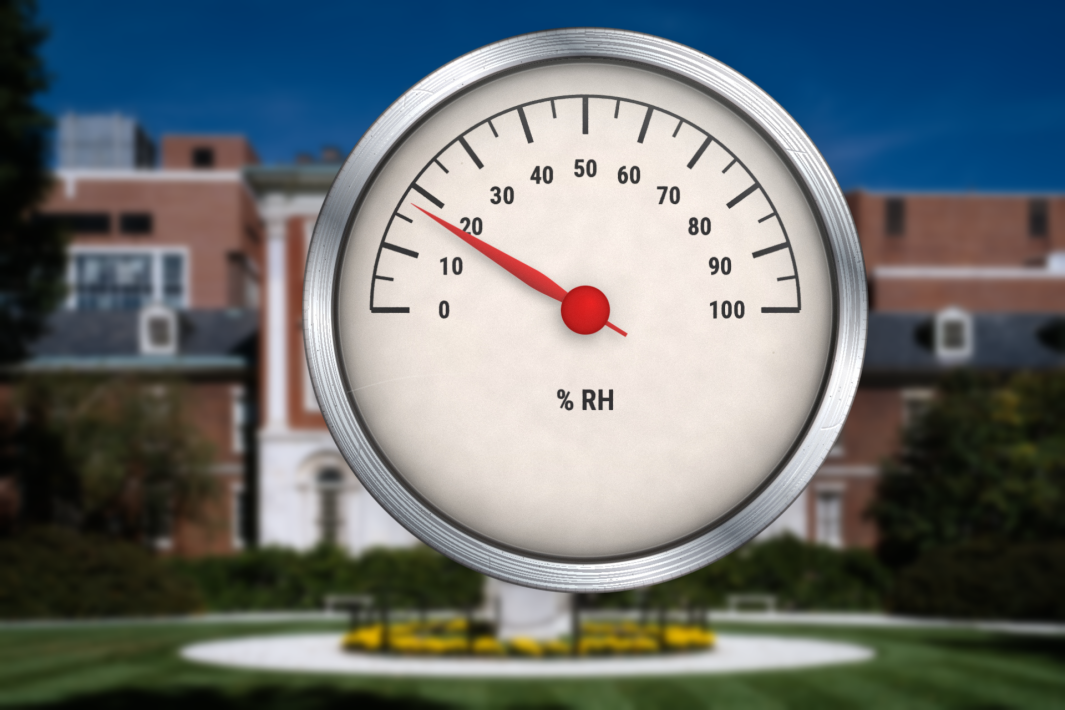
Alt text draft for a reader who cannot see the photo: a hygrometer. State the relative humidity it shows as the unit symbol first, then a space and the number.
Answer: % 17.5
